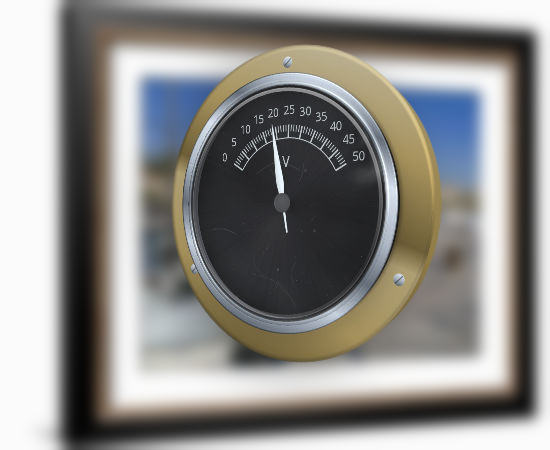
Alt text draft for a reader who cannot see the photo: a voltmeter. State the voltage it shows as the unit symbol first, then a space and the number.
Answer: V 20
